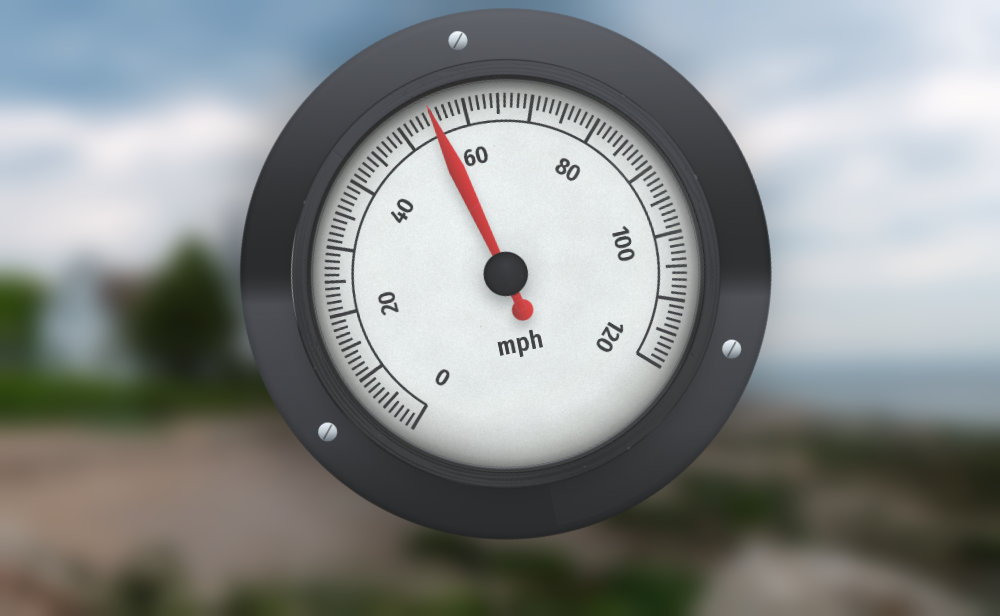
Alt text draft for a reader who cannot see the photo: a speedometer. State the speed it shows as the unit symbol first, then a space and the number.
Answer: mph 55
